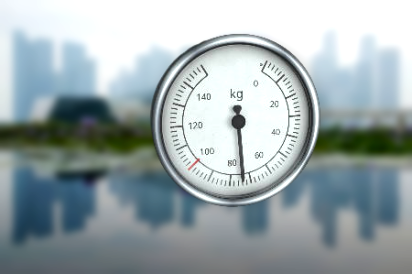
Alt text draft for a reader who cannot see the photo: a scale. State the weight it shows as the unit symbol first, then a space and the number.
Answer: kg 74
